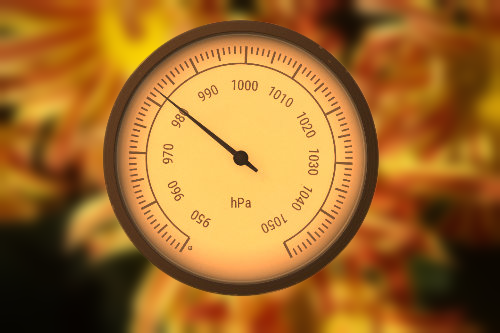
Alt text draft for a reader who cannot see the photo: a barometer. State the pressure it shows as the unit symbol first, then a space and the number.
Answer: hPa 982
